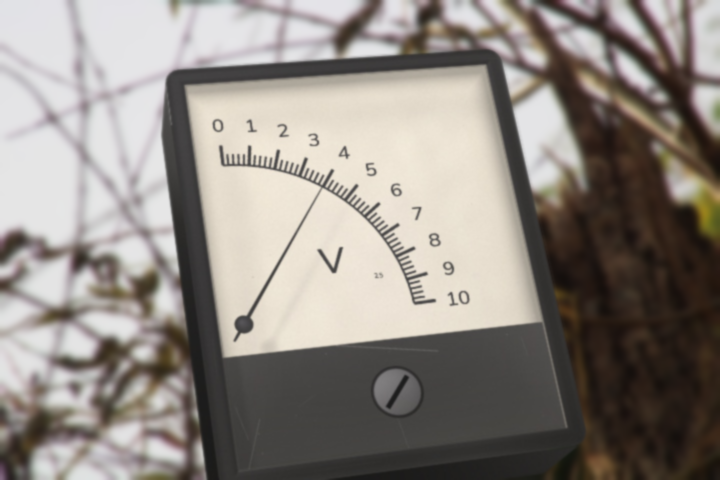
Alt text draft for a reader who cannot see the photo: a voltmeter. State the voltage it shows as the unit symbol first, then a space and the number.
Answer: V 4
